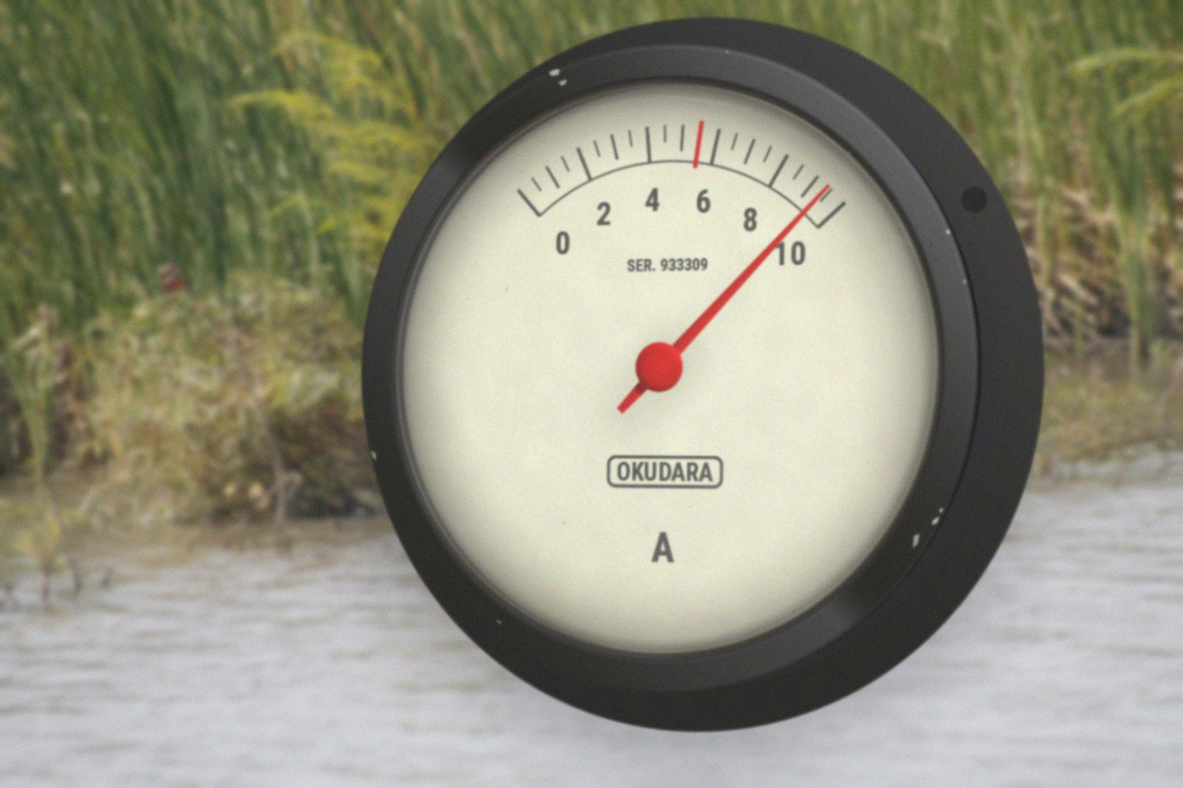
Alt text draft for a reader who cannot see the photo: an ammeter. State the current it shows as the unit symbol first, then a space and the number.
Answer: A 9.5
